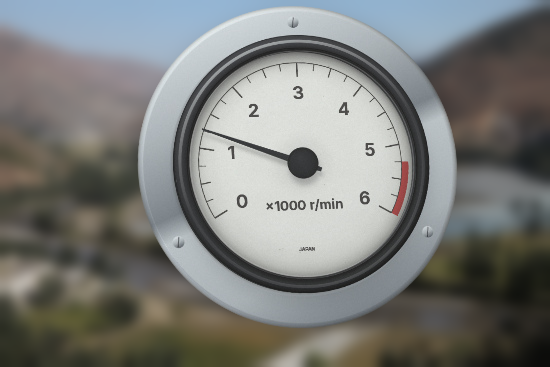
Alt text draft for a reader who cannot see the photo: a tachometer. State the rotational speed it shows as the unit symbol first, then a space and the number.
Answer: rpm 1250
